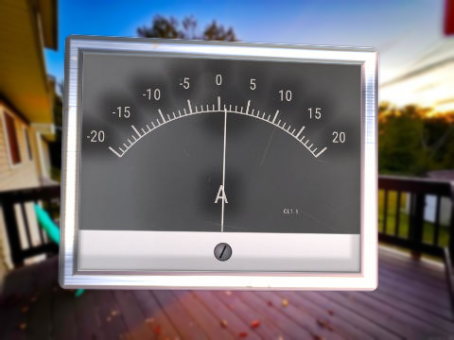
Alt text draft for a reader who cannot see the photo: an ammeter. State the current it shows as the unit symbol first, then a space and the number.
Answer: A 1
